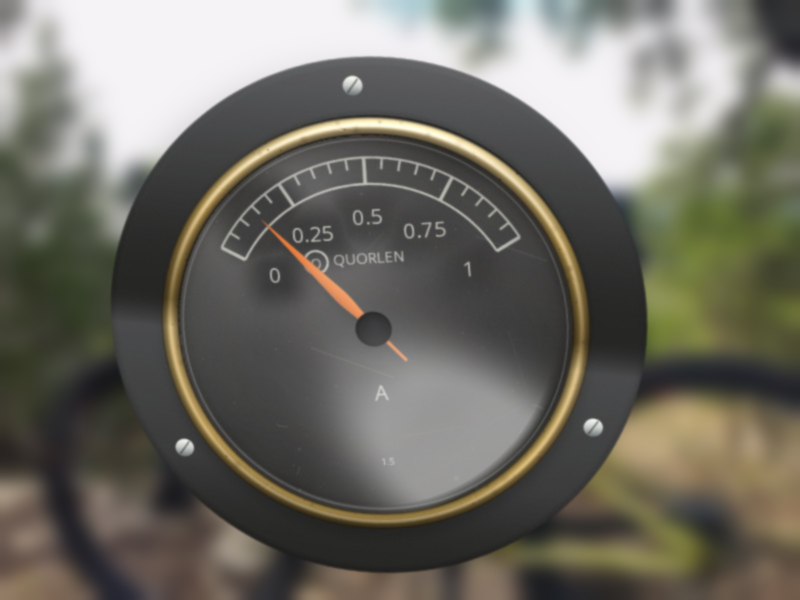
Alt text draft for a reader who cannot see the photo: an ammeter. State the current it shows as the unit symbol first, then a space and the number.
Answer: A 0.15
